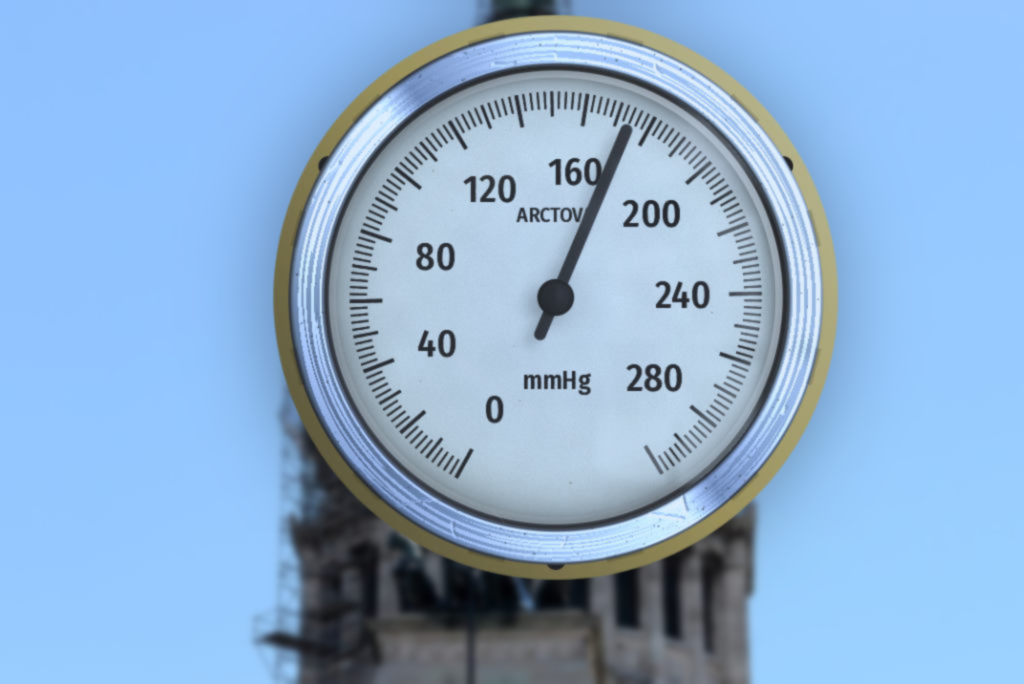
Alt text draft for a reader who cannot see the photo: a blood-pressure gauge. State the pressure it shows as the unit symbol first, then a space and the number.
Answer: mmHg 174
